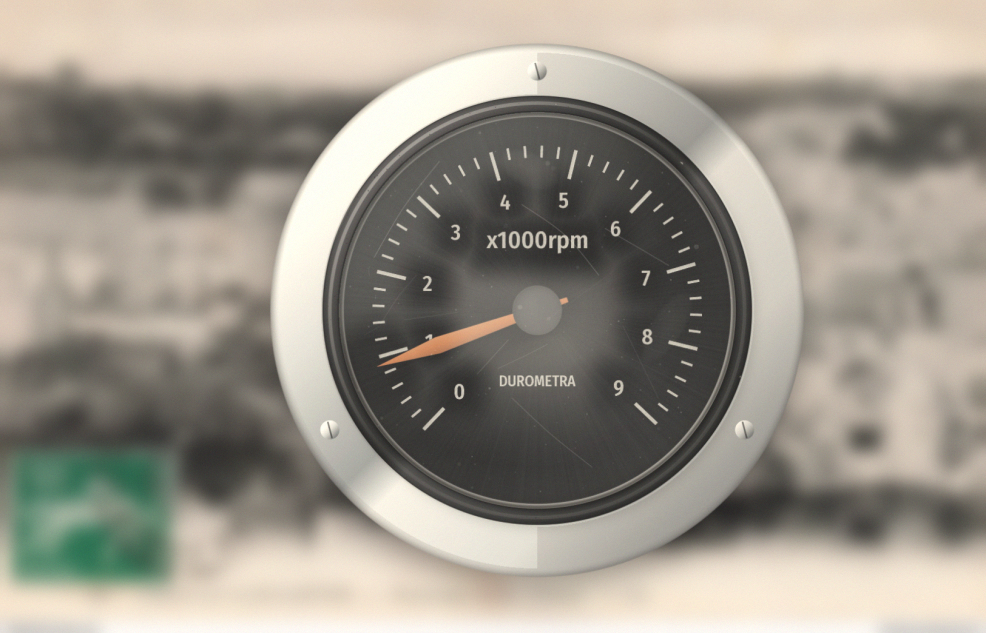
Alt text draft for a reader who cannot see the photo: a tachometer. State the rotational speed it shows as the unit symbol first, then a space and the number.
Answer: rpm 900
